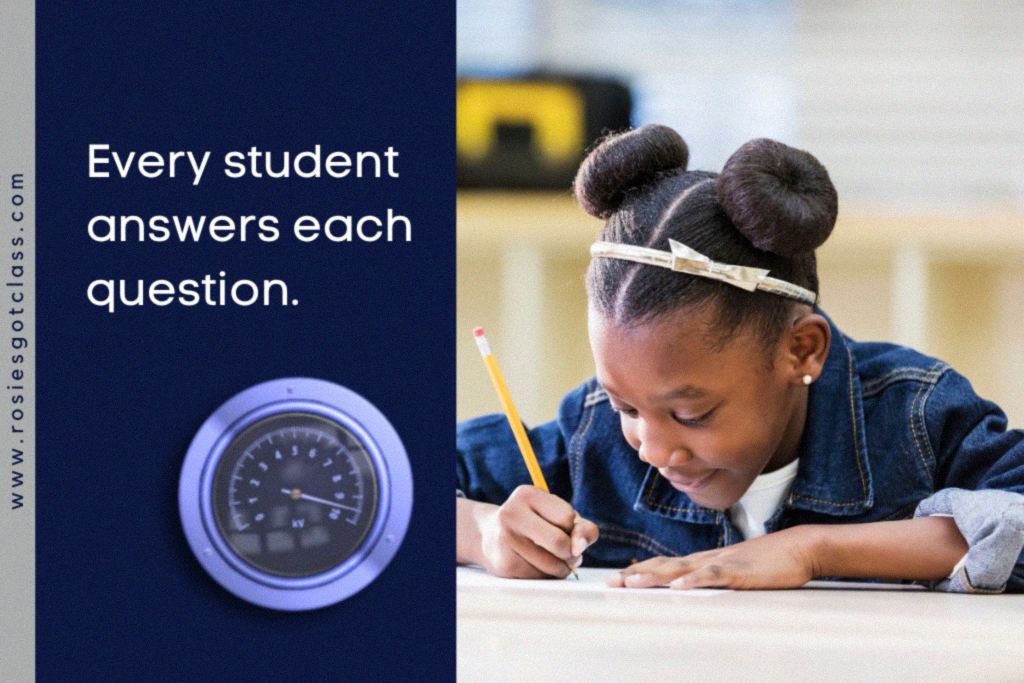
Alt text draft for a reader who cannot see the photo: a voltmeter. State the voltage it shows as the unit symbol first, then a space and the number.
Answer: kV 9.5
